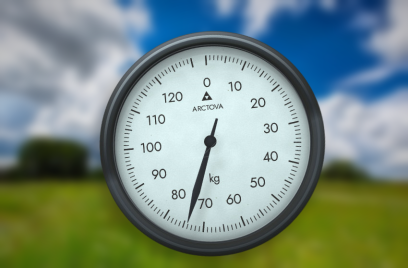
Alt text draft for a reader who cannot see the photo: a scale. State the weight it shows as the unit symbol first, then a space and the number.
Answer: kg 74
